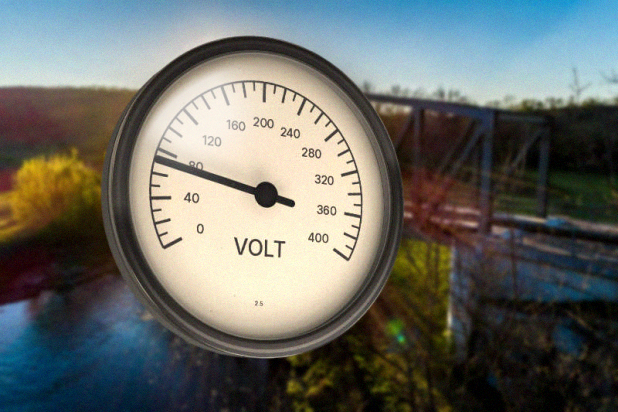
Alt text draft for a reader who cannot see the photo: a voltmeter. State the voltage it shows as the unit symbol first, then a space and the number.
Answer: V 70
